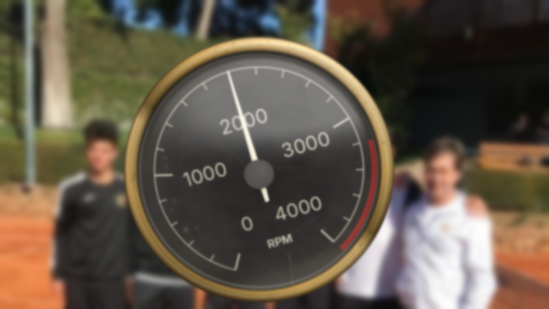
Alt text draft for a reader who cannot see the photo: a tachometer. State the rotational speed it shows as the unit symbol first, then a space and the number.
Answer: rpm 2000
